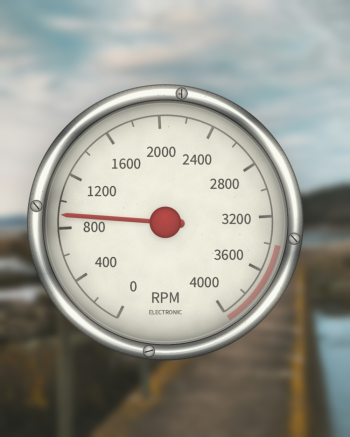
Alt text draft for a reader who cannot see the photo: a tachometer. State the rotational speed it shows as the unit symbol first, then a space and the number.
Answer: rpm 900
